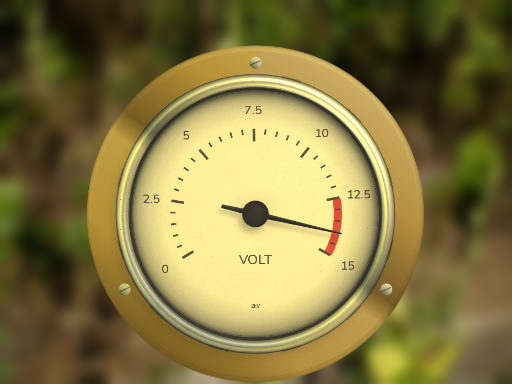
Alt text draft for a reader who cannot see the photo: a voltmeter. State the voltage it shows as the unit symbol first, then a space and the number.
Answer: V 14
